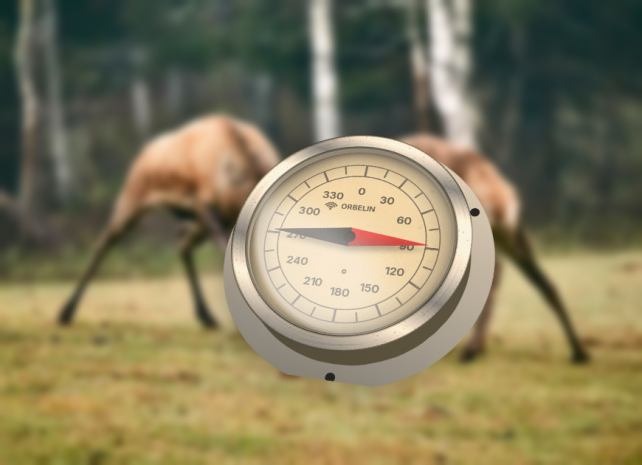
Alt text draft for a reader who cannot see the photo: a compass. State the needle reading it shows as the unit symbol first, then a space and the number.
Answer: ° 90
